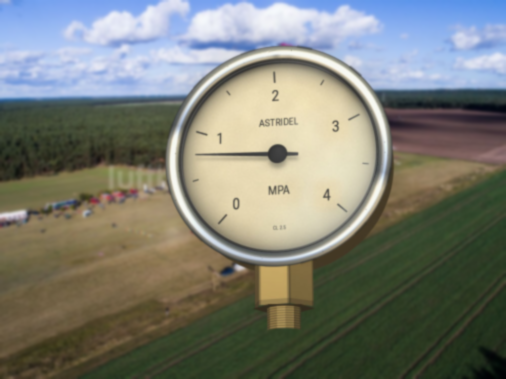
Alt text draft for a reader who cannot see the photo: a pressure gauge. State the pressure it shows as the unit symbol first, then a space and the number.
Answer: MPa 0.75
